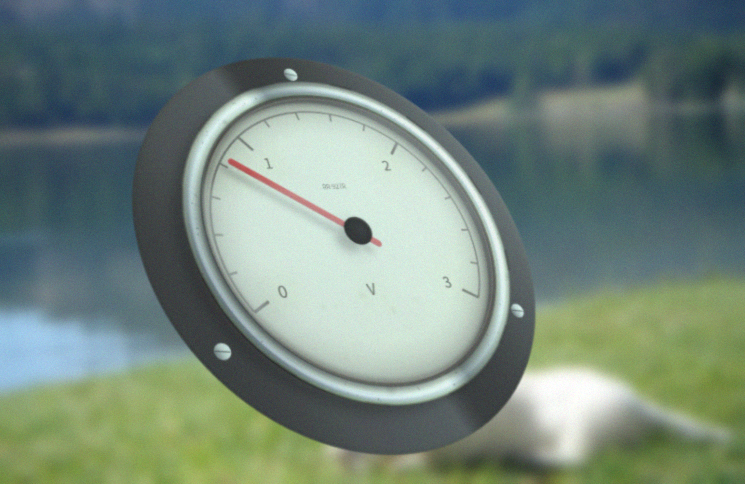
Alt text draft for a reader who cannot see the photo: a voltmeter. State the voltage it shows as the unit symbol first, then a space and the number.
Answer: V 0.8
